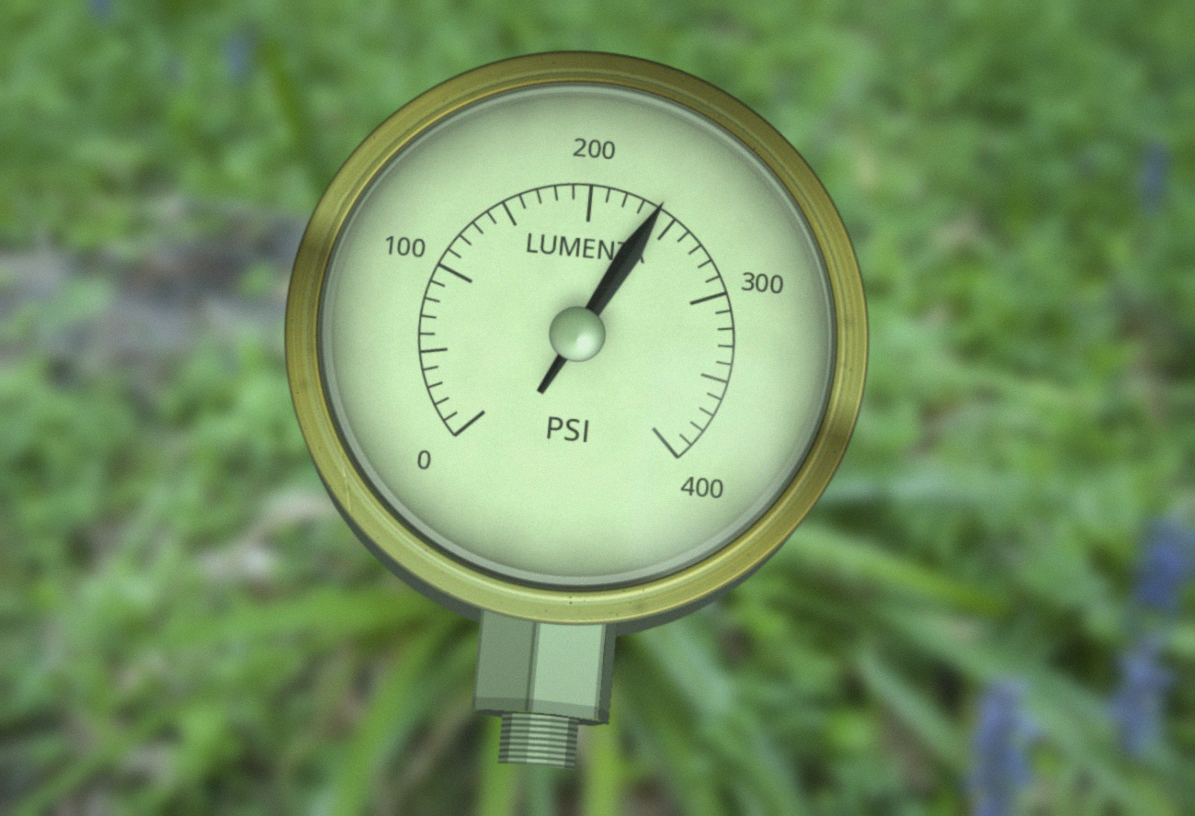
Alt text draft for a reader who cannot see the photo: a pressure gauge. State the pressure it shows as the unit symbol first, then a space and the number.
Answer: psi 240
